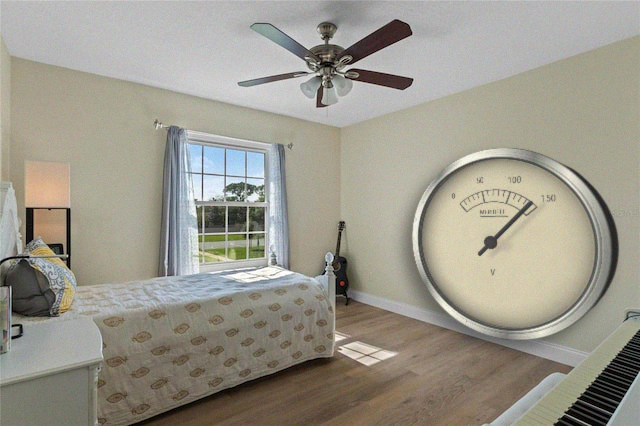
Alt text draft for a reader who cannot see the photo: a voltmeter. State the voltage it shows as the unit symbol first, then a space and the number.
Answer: V 140
